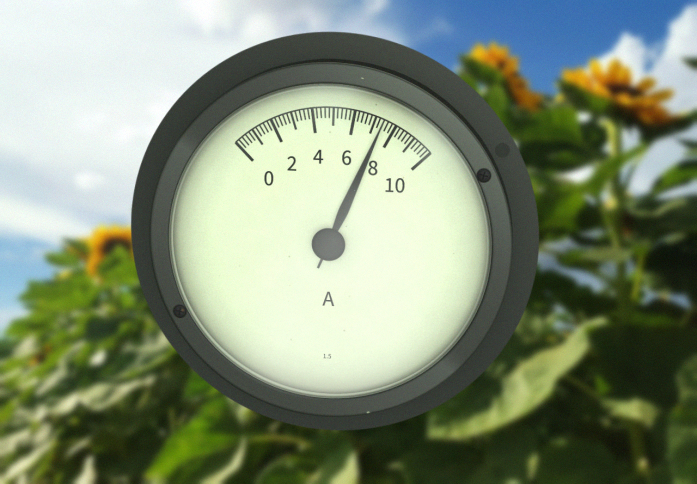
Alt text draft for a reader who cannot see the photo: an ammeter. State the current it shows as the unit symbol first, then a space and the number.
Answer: A 7.4
